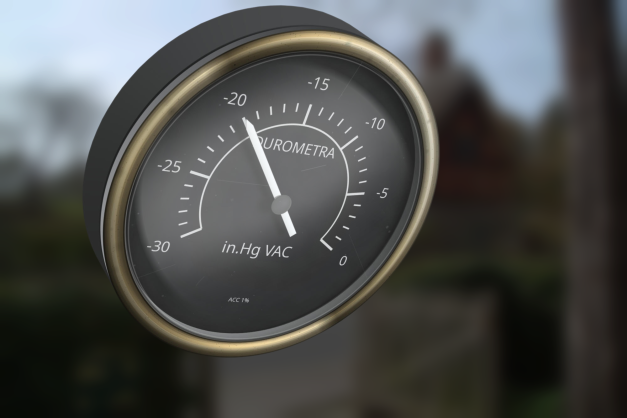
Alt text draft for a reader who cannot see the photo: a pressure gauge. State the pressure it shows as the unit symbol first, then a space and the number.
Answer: inHg -20
